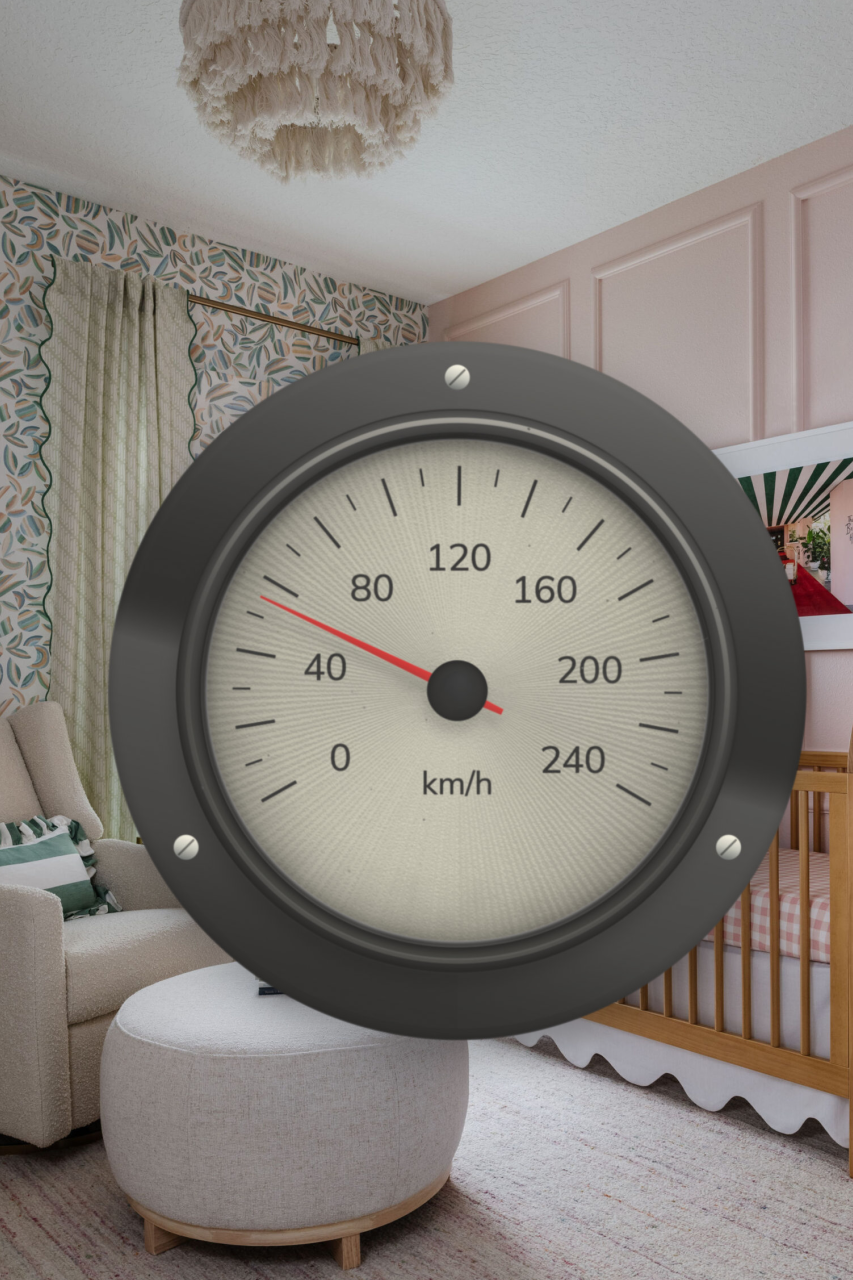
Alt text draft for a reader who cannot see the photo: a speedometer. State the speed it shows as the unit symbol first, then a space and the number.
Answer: km/h 55
